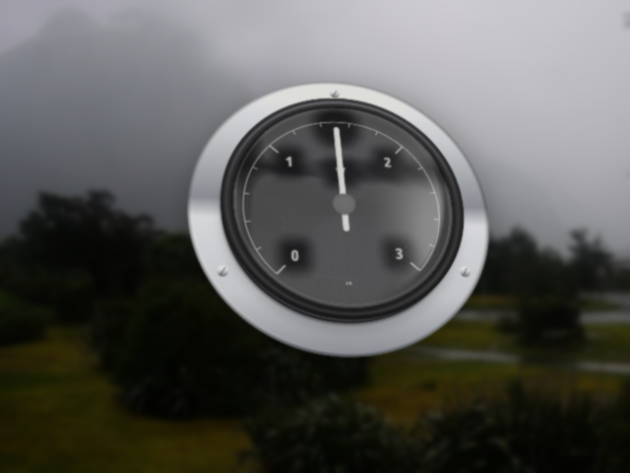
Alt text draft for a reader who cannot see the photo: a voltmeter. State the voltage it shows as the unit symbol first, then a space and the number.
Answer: V 1.5
